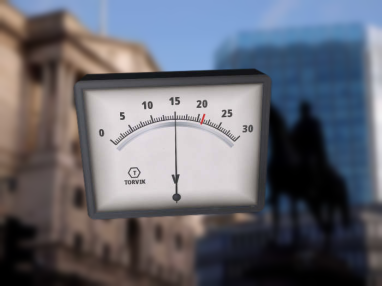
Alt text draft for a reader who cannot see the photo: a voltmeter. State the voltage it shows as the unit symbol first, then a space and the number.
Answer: V 15
